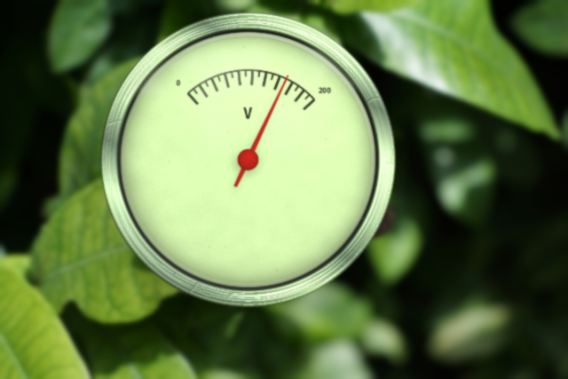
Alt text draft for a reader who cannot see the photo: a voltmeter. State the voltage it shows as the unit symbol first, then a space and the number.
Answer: V 150
